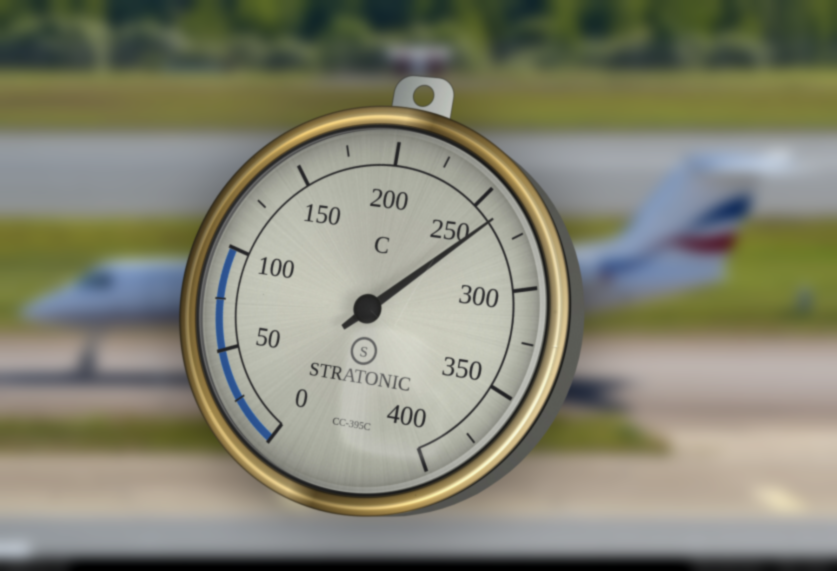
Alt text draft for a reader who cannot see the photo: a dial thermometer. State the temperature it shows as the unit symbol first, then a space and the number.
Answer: °C 262.5
